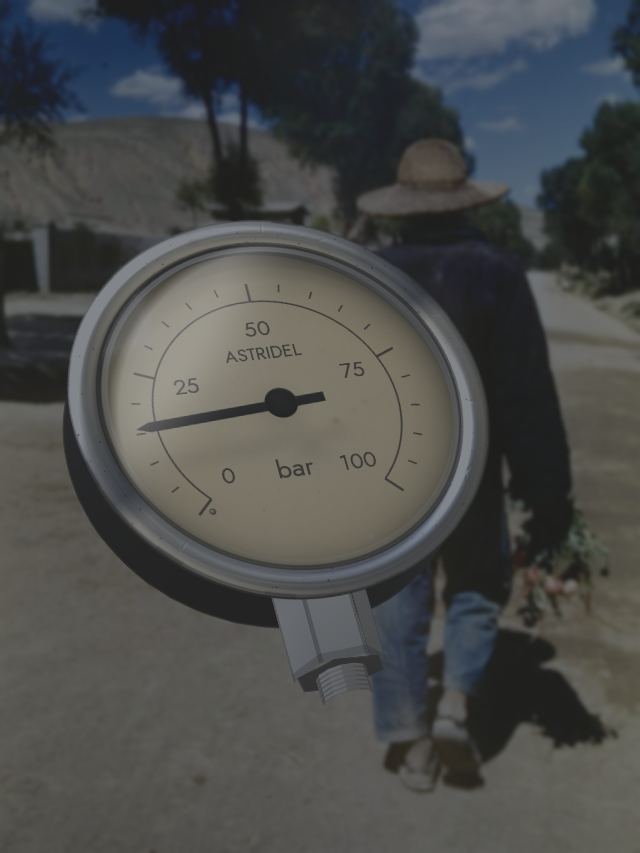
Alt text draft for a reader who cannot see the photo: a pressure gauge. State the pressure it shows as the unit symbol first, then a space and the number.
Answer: bar 15
